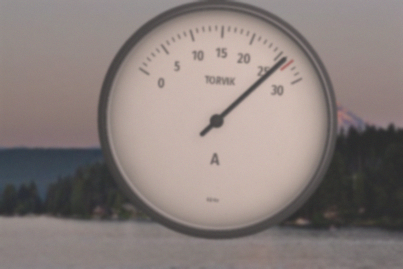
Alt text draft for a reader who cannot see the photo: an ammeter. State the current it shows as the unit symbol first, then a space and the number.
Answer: A 26
